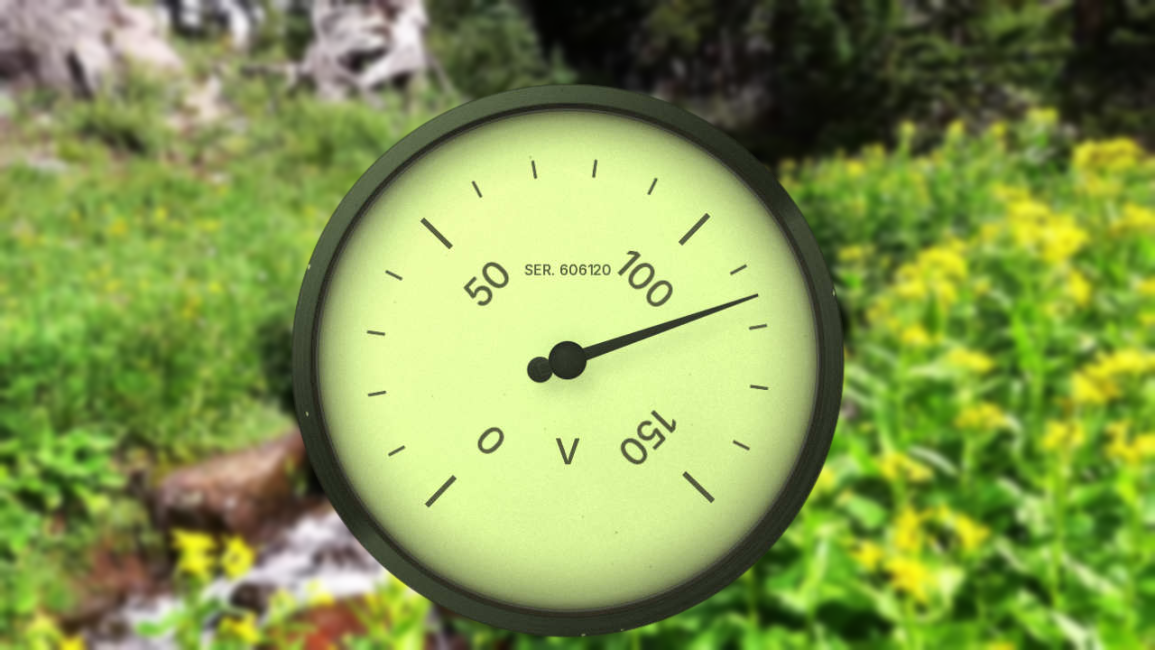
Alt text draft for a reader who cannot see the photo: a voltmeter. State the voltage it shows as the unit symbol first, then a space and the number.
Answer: V 115
